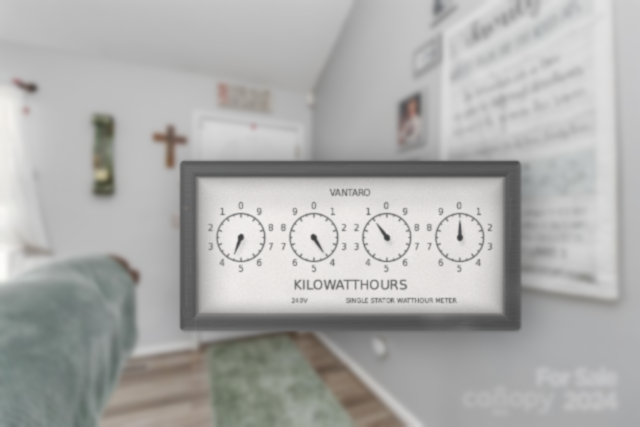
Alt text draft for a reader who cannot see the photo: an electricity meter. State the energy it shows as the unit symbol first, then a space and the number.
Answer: kWh 4410
